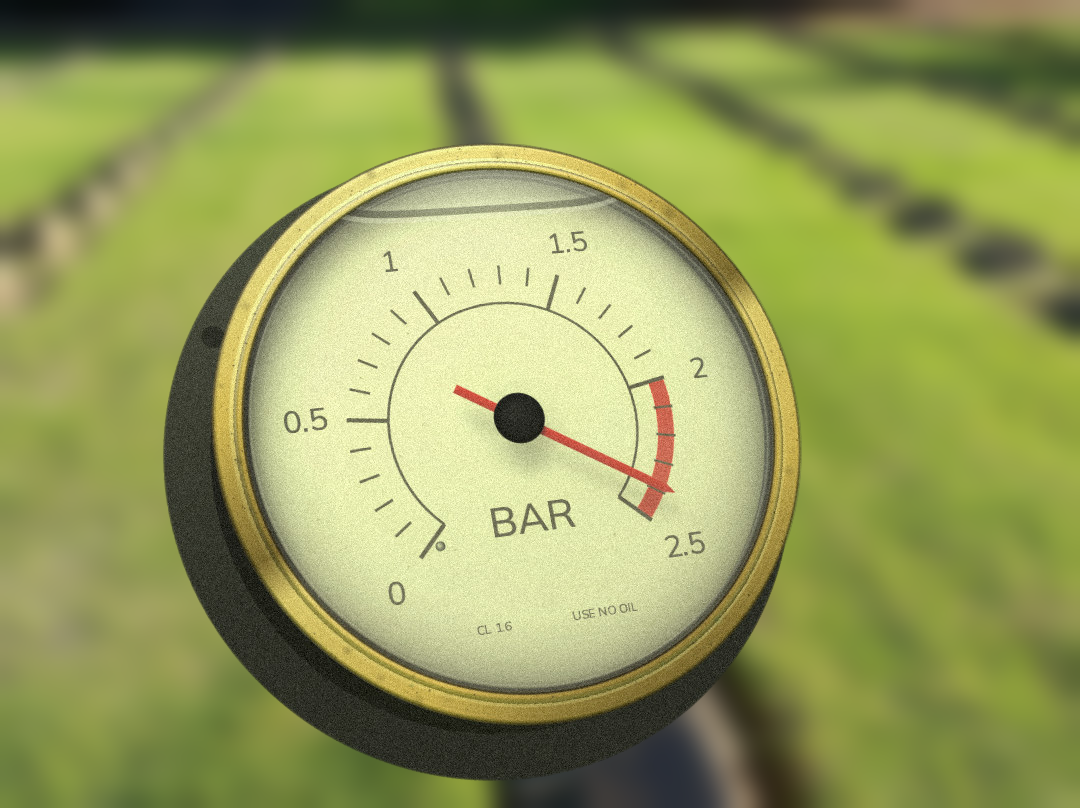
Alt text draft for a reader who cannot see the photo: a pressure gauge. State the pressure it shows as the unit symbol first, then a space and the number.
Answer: bar 2.4
